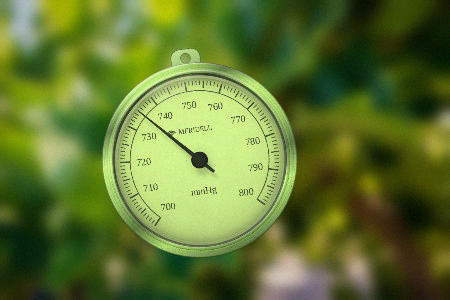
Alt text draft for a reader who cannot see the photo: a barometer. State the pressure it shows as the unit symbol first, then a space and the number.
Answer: mmHg 735
